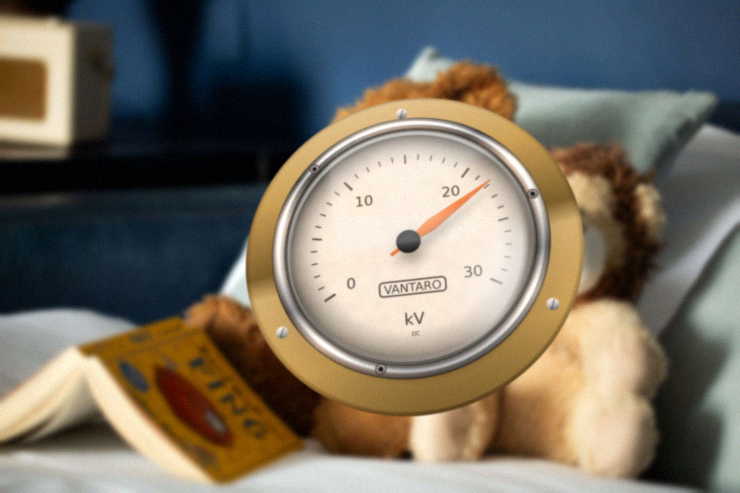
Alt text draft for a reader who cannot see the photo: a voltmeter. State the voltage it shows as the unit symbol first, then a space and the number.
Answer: kV 22
